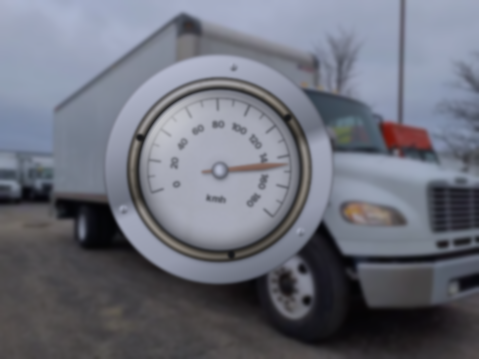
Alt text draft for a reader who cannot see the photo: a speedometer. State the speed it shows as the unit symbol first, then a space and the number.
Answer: km/h 145
